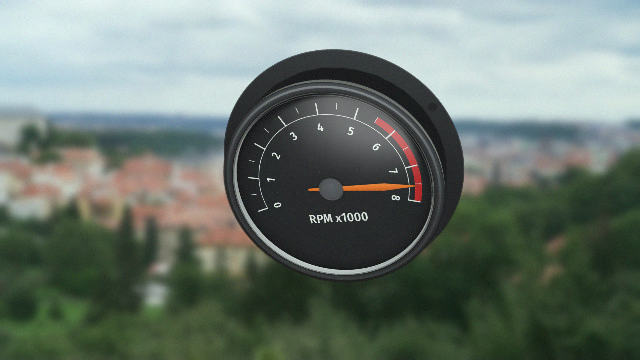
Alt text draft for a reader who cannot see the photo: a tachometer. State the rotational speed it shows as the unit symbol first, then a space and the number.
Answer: rpm 7500
